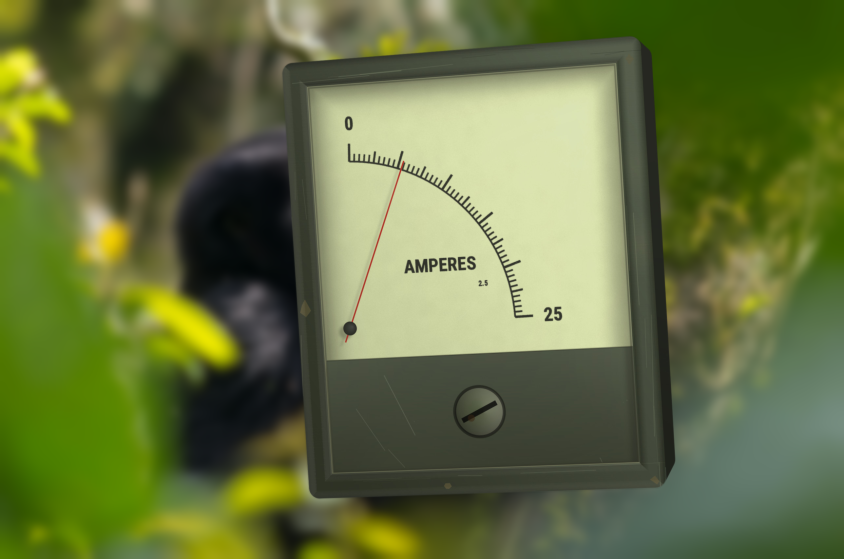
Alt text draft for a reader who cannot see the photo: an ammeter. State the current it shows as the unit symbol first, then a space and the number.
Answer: A 5.5
